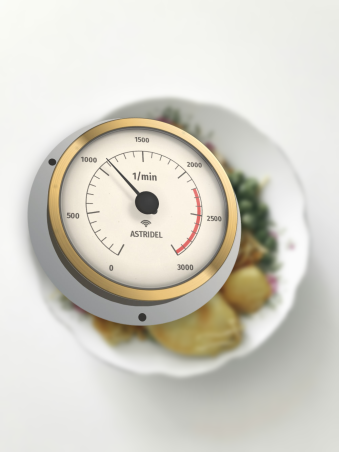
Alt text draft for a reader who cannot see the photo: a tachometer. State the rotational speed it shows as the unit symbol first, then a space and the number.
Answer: rpm 1100
